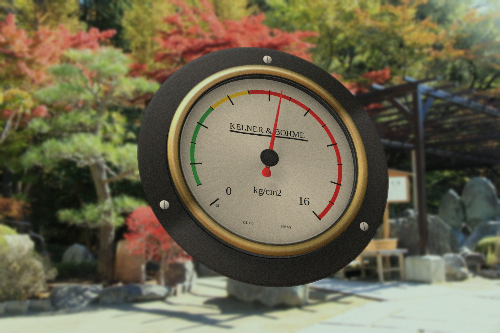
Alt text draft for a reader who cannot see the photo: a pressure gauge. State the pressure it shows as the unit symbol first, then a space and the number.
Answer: kg/cm² 8.5
